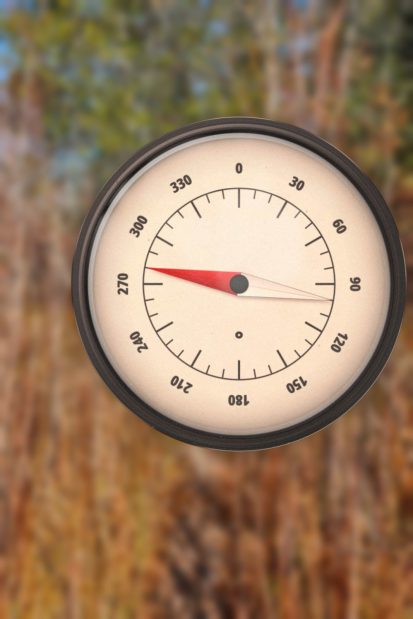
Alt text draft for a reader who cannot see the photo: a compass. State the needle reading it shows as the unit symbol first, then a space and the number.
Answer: ° 280
